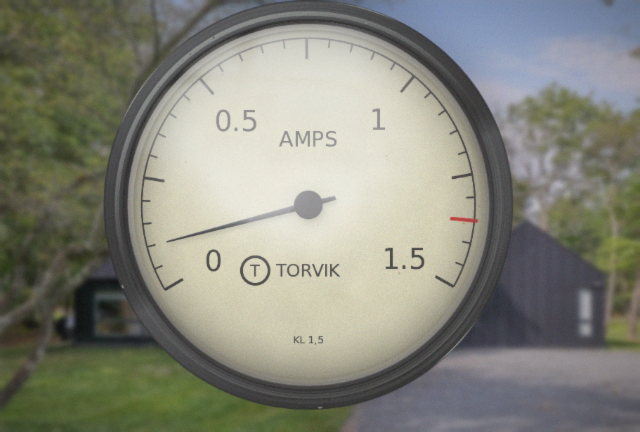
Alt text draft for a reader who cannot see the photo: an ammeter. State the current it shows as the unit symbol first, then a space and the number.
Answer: A 0.1
